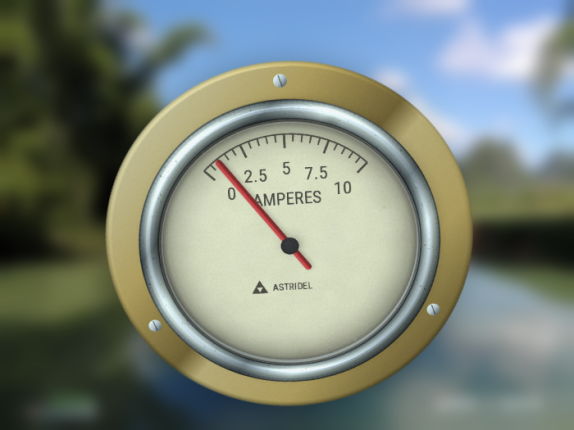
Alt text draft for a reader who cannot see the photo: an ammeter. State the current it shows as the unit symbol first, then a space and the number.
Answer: A 1
